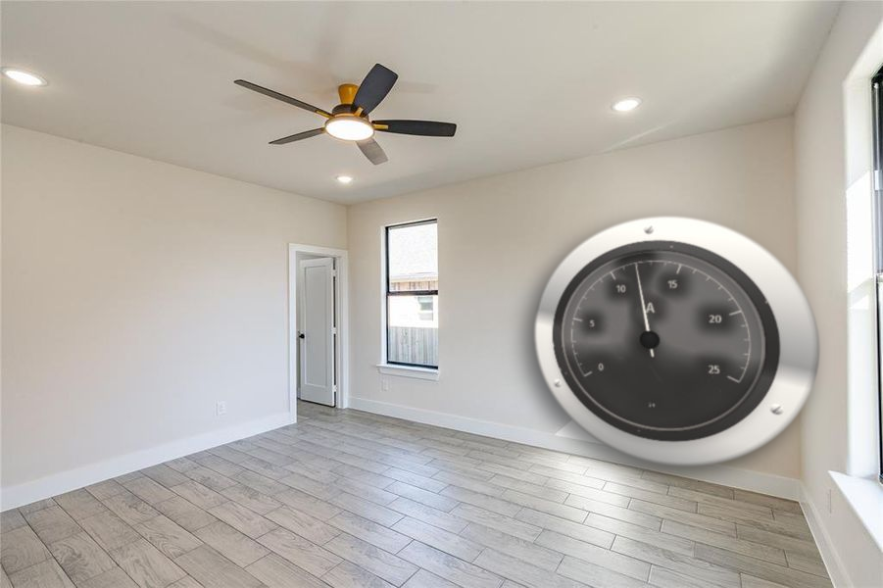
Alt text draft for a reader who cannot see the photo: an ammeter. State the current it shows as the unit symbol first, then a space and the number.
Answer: A 12
